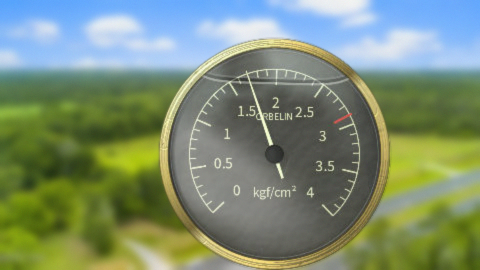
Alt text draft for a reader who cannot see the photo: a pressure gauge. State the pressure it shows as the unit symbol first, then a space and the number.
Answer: kg/cm² 1.7
